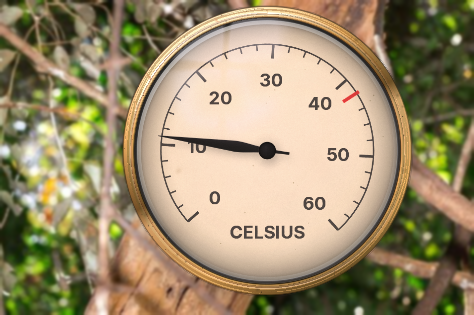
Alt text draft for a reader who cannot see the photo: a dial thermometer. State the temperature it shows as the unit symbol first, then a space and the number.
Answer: °C 11
